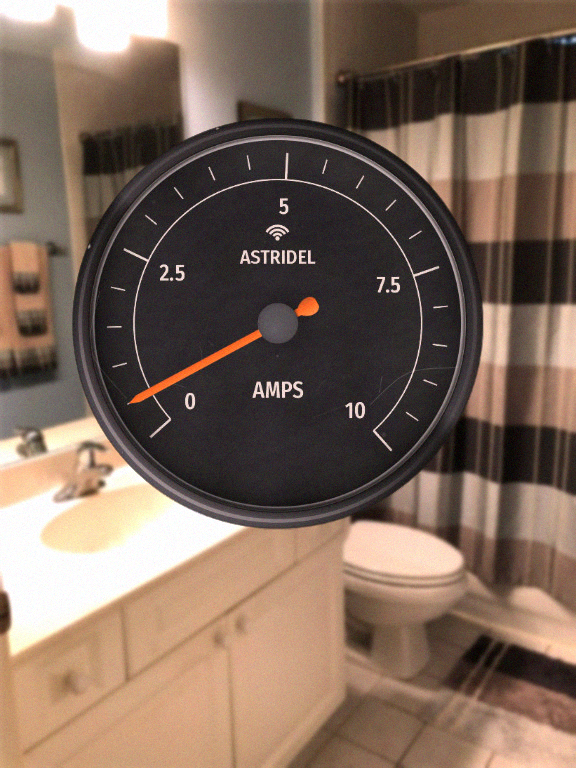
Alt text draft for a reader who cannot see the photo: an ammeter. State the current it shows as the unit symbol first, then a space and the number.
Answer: A 0.5
